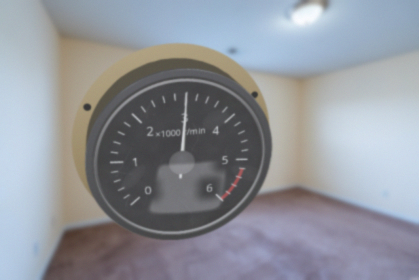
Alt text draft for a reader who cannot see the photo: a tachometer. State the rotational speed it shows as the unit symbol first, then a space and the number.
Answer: rpm 3000
